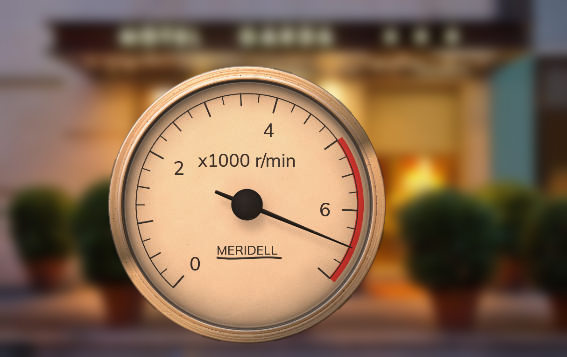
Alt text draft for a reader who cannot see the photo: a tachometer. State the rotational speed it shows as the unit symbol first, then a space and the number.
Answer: rpm 6500
